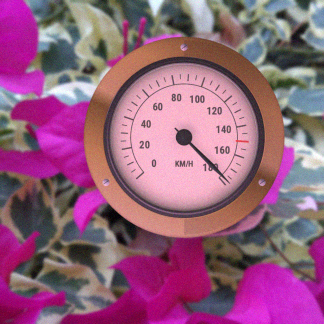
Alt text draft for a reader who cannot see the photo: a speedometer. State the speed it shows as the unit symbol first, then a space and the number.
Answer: km/h 177.5
